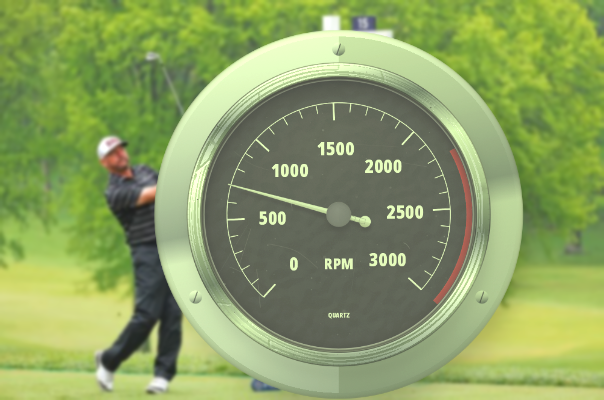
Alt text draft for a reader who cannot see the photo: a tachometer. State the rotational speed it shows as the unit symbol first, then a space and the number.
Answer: rpm 700
